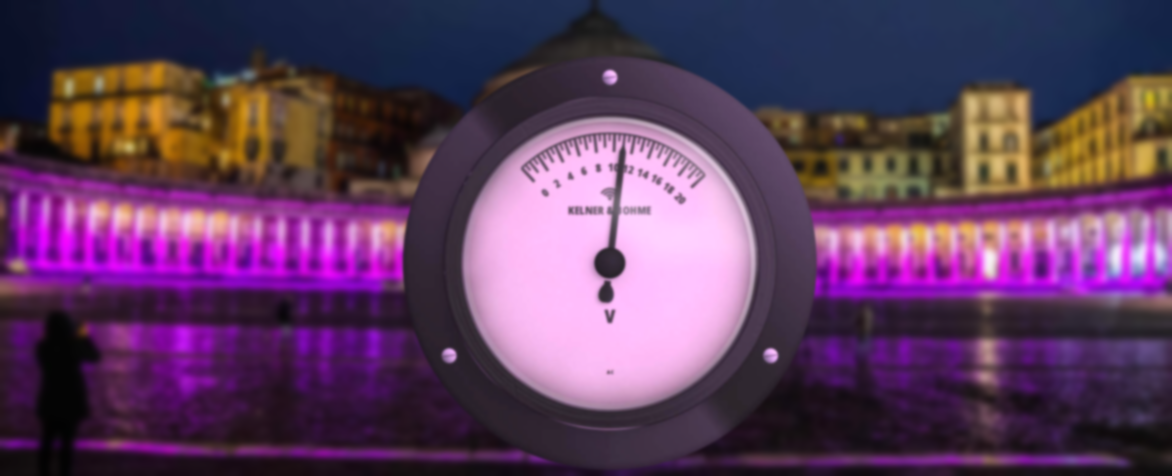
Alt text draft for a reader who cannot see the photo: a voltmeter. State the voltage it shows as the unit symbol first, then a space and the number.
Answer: V 11
